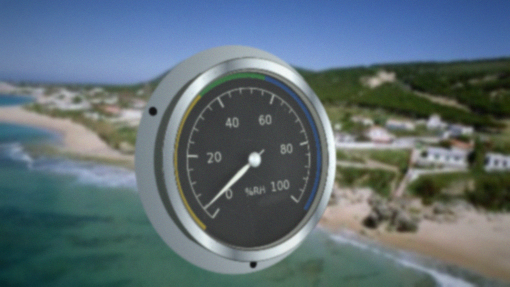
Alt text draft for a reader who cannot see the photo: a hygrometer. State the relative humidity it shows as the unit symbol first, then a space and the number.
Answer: % 4
